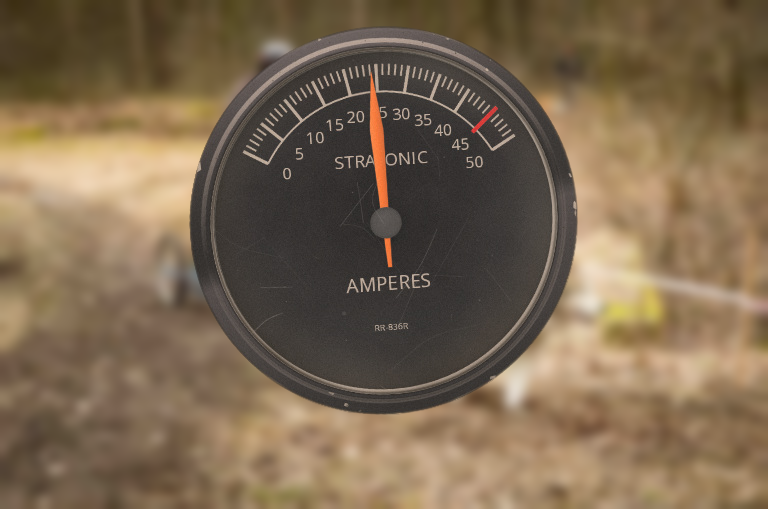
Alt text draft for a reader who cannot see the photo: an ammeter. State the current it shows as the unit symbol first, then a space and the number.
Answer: A 24
